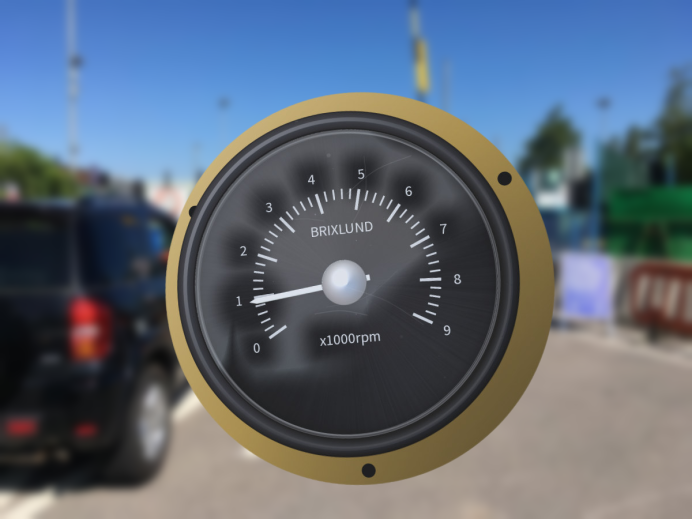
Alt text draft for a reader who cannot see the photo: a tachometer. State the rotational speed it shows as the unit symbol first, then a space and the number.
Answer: rpm 900
